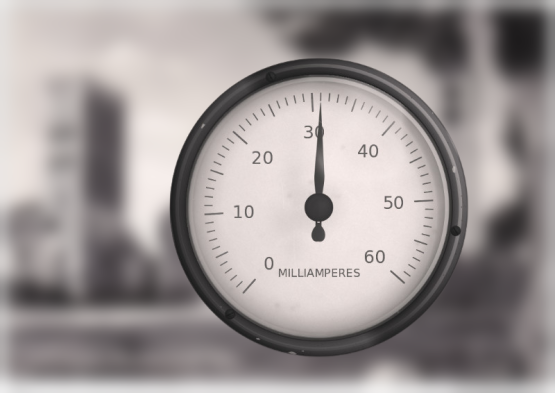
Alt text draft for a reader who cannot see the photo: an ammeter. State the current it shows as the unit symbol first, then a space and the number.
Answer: mA 31
